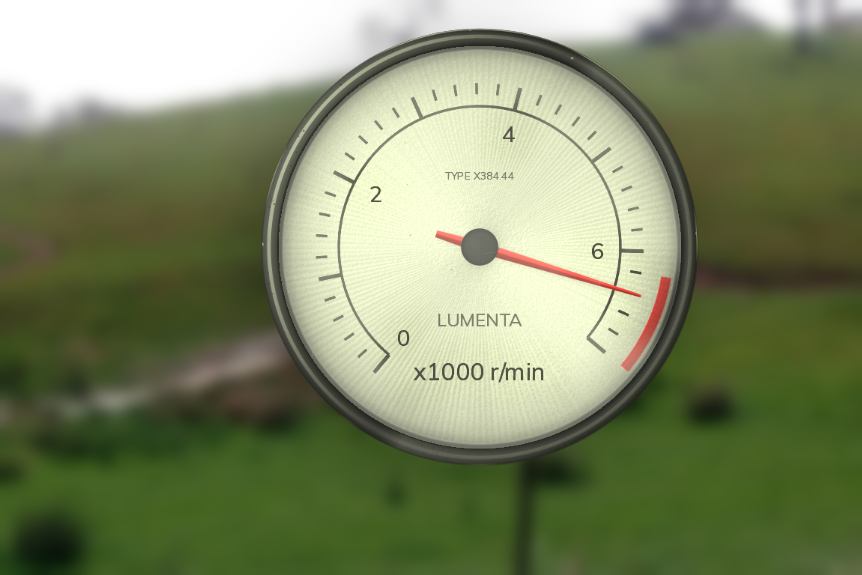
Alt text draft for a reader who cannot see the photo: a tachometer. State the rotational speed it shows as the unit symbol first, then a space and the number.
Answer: rpm 6400
